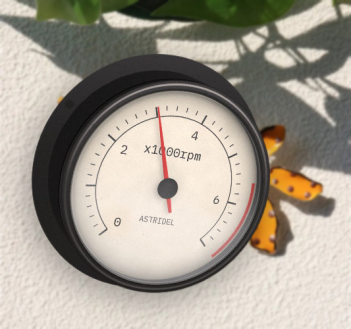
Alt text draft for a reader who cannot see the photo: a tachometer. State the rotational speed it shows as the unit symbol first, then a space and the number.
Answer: rpm 3000
